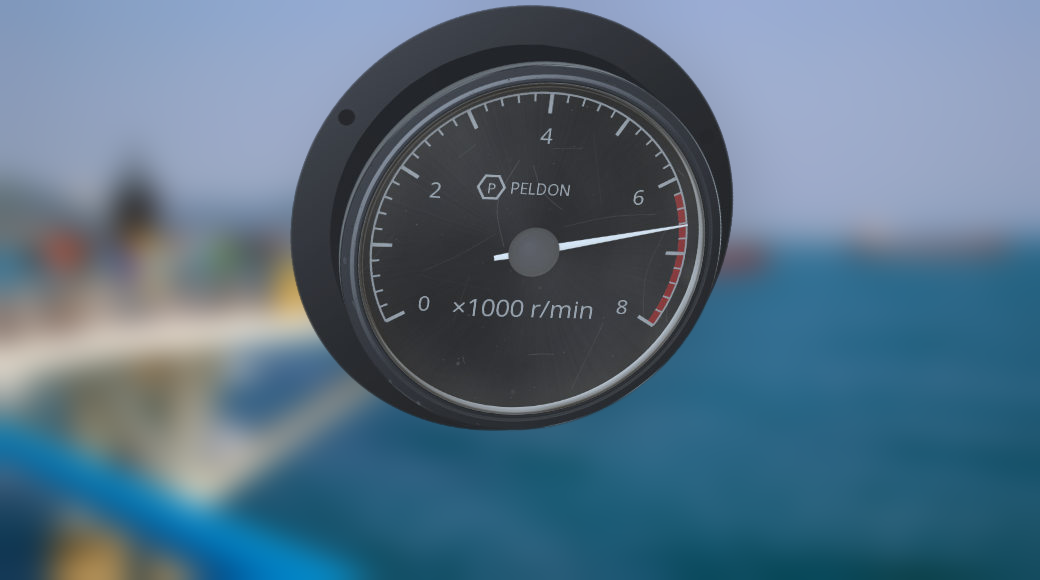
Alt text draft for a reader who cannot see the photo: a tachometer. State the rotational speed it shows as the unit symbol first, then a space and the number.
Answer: rpm 6600
